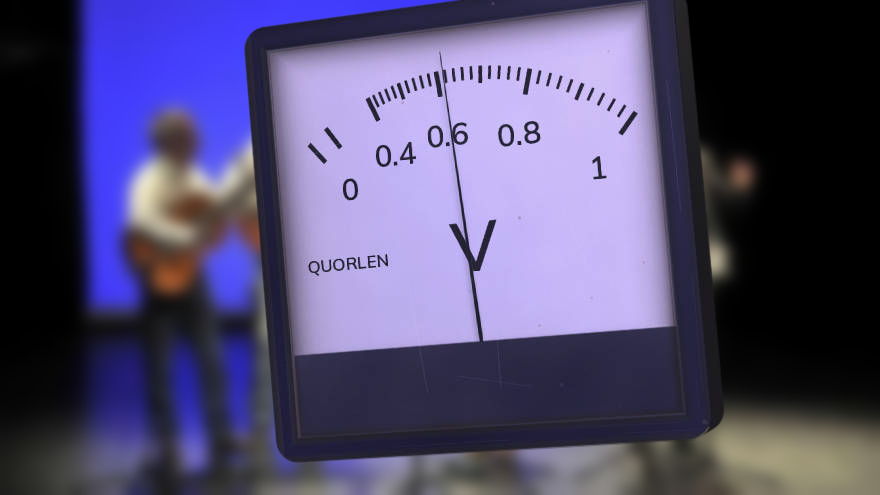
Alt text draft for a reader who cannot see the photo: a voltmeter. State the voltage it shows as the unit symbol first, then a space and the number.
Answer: V 0.62
